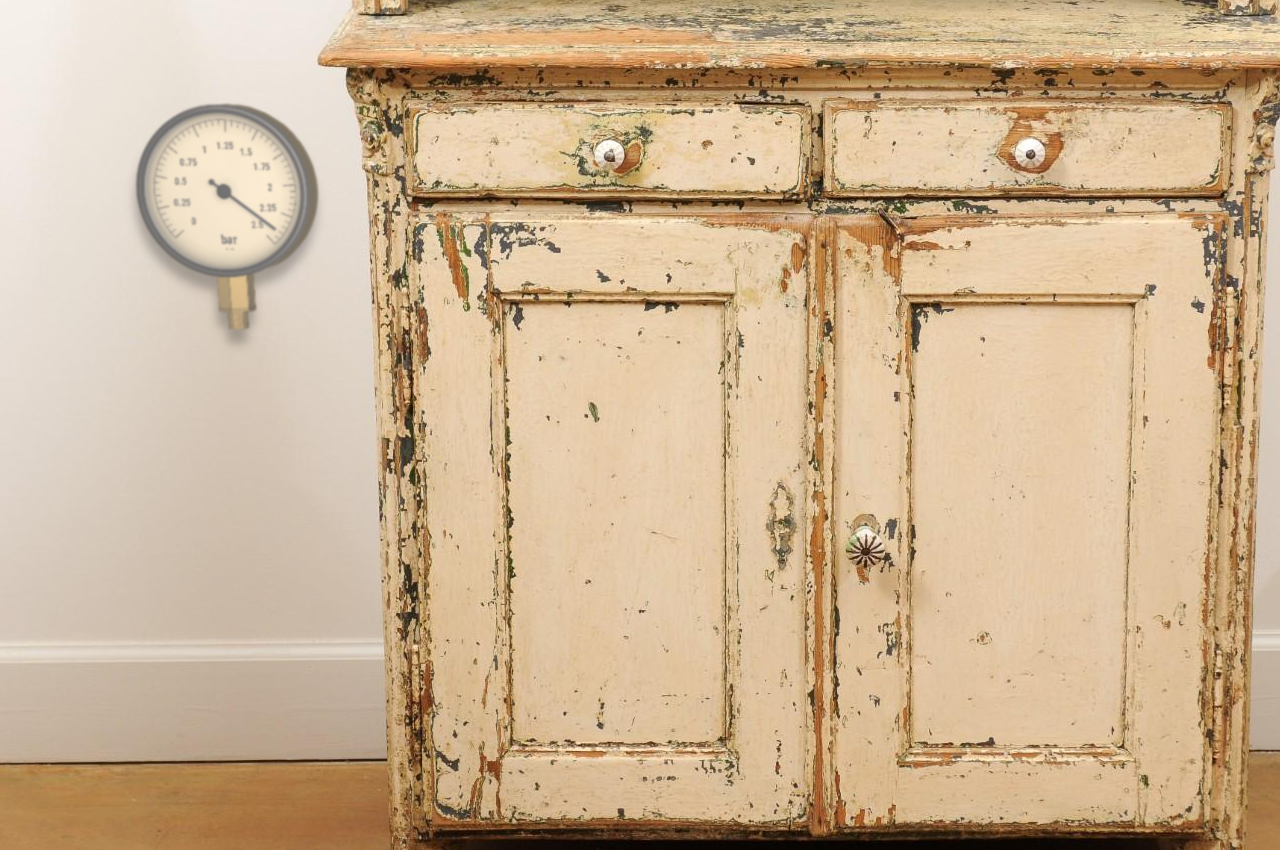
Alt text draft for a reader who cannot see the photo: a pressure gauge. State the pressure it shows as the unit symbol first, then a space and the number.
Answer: bar 2.4
